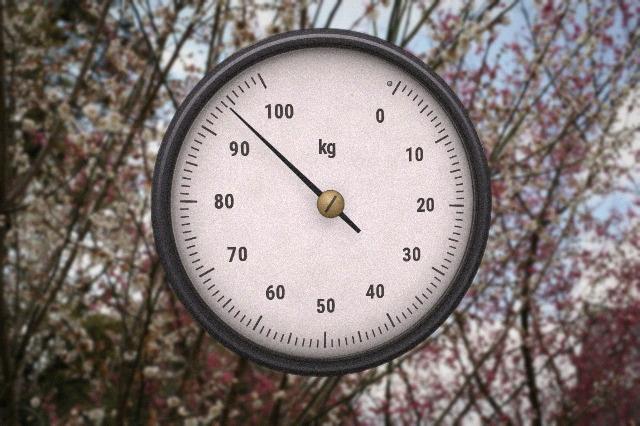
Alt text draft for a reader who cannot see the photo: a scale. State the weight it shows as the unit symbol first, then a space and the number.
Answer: kg 94
